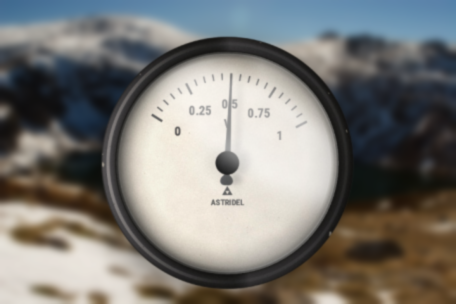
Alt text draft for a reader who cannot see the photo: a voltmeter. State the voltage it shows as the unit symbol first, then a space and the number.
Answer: V 0.5
